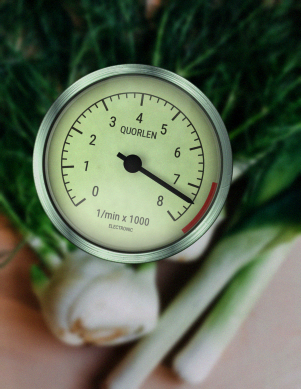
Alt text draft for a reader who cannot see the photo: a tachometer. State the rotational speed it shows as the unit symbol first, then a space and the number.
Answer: rpm 7400
